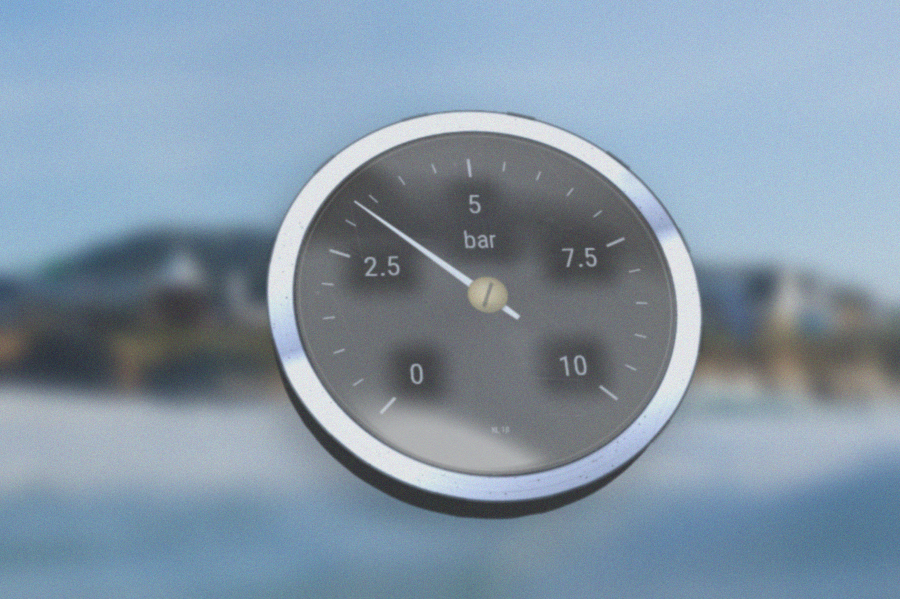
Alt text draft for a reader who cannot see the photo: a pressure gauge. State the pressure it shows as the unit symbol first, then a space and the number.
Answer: bar 3.25
